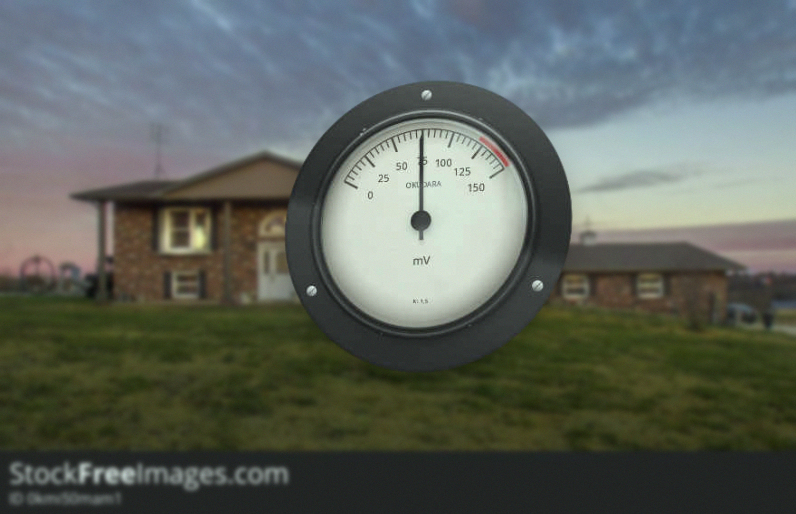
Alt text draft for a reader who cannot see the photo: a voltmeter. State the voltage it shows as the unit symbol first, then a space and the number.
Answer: mV 75
